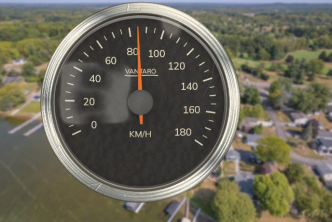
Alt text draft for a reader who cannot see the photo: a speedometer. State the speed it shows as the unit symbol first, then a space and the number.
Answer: km/h 85
